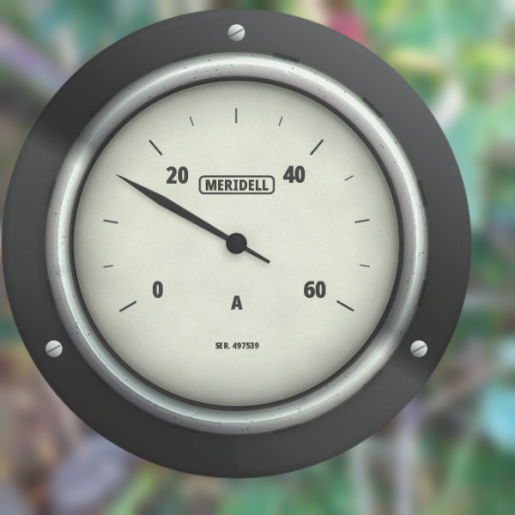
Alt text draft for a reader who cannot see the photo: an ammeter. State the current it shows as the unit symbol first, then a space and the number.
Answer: A 15
